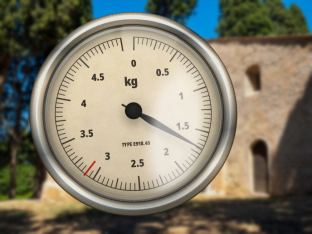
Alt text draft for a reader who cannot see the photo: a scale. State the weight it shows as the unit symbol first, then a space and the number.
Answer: kg 1.7
